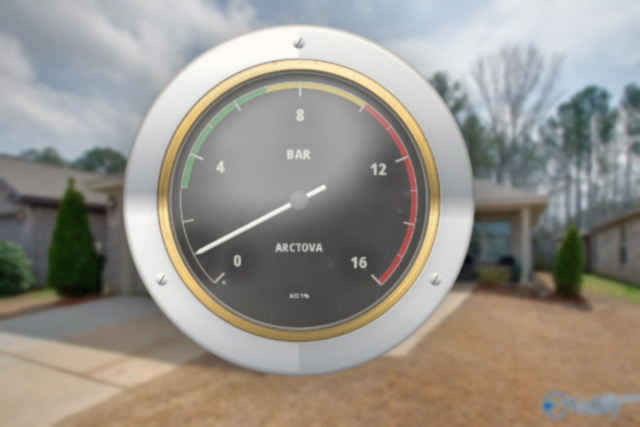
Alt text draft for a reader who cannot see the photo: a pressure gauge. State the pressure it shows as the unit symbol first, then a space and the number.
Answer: bar 1
